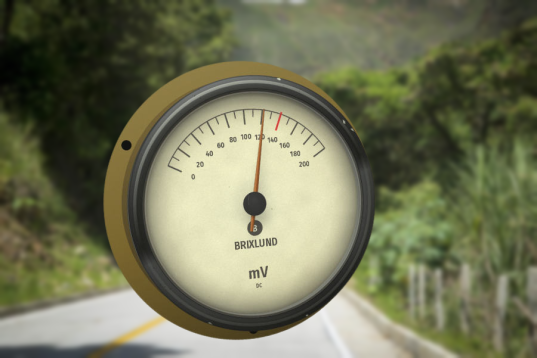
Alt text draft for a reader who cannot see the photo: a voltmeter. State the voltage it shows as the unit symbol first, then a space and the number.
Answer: mV 120
